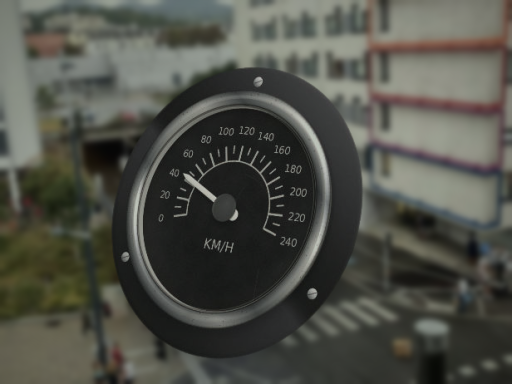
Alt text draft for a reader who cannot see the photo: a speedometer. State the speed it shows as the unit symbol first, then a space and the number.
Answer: km/h 45
